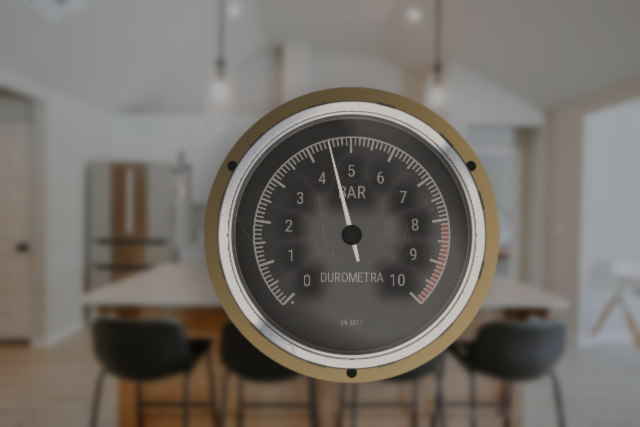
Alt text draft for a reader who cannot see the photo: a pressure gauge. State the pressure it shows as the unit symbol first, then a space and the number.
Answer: bar 4.5
